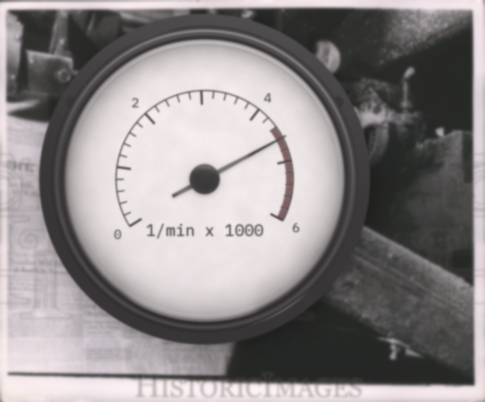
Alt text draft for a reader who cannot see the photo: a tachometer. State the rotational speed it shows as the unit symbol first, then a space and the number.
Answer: rpm 4600
